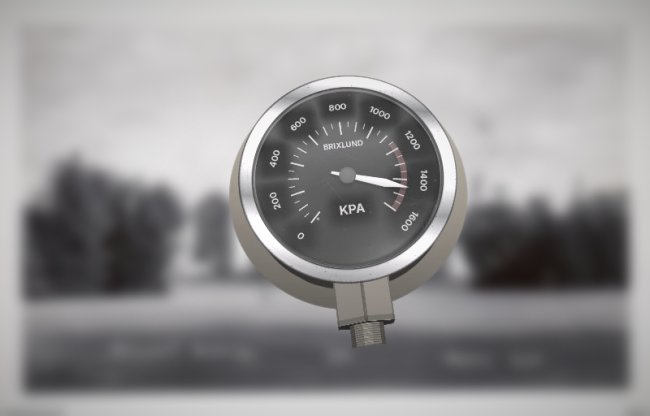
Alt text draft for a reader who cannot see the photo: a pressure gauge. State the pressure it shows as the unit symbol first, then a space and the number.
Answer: kPa 1450
